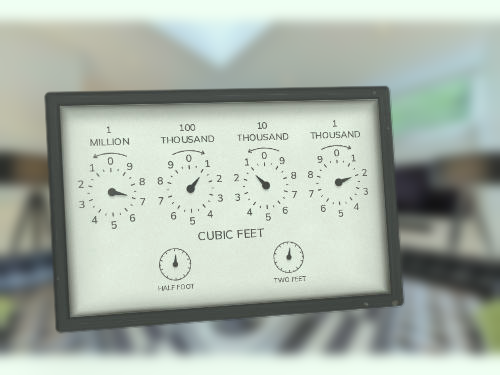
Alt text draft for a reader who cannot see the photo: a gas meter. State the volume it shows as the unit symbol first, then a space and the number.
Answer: ft³ 711200
